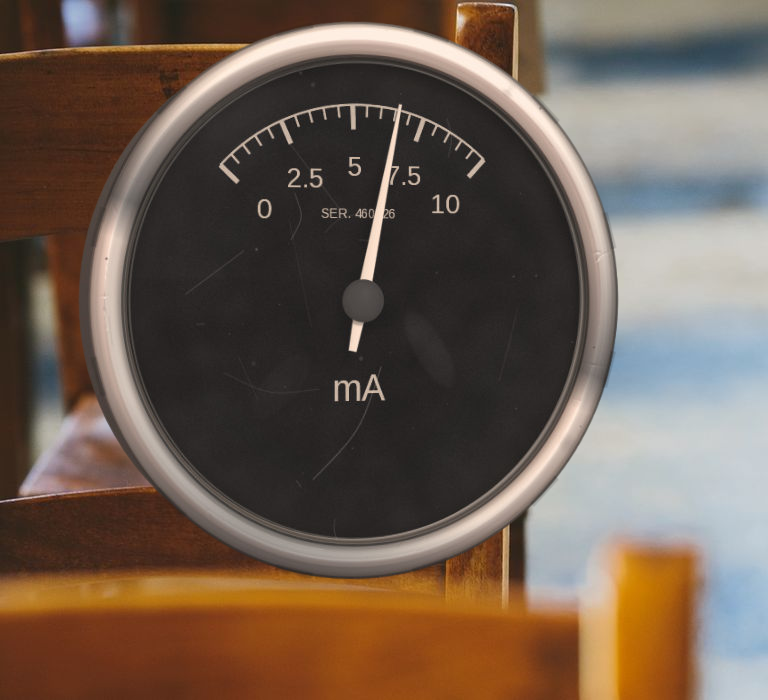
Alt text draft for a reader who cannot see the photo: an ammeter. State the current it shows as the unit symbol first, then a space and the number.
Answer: mA 6.5
